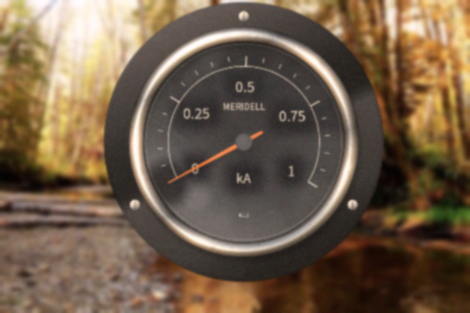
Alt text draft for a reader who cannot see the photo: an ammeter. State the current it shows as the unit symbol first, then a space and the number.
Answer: kA 0
